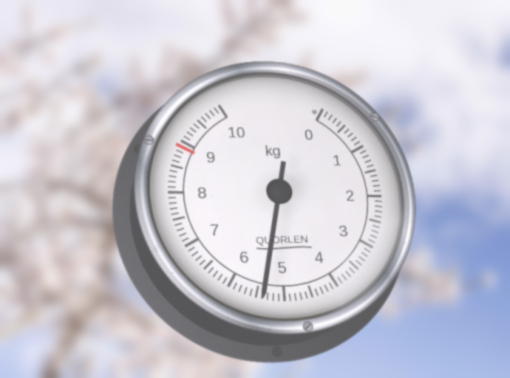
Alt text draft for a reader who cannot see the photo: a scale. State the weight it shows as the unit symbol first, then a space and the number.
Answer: kg 5.4
